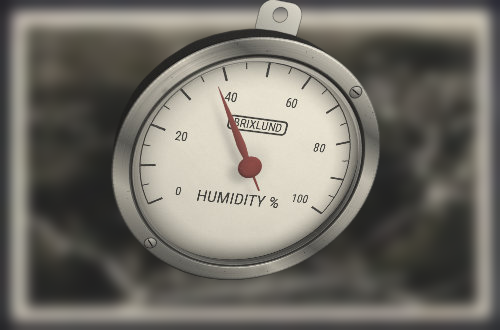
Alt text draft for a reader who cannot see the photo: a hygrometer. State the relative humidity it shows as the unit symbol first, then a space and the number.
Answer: % 37.5
